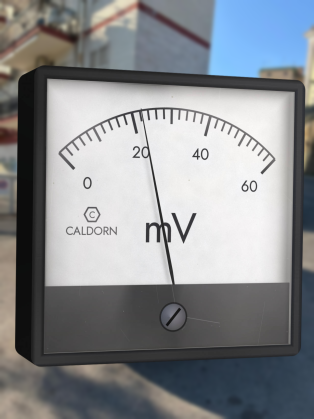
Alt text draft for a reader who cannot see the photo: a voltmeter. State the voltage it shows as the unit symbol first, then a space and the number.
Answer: mV 22
